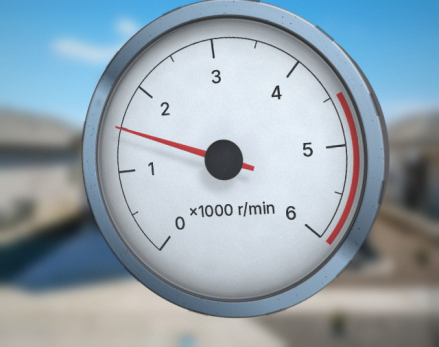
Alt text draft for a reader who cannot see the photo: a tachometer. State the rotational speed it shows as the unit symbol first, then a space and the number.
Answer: rpm 1500
